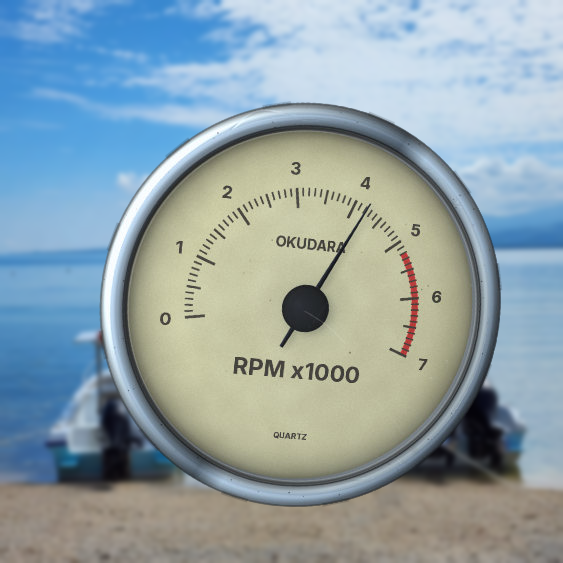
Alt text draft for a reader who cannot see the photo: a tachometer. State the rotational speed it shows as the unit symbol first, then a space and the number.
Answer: rpm 4200
